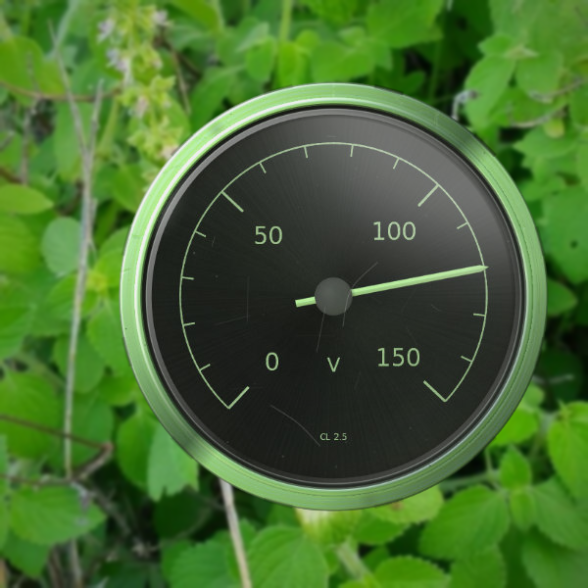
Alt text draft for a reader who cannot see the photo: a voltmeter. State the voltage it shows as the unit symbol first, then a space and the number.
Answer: V 120
